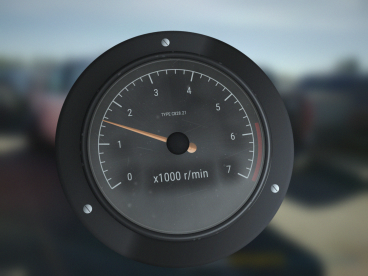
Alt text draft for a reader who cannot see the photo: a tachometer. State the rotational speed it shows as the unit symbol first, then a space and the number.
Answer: rpm 1500
